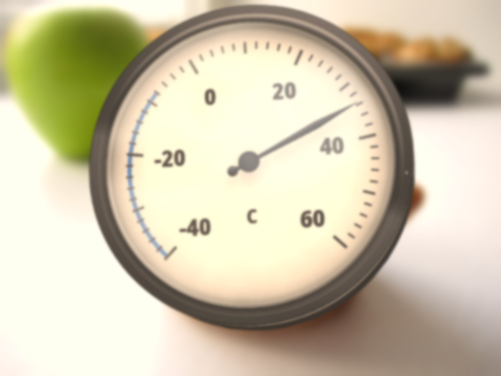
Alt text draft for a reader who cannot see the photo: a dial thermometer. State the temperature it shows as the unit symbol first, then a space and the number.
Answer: °C 34
